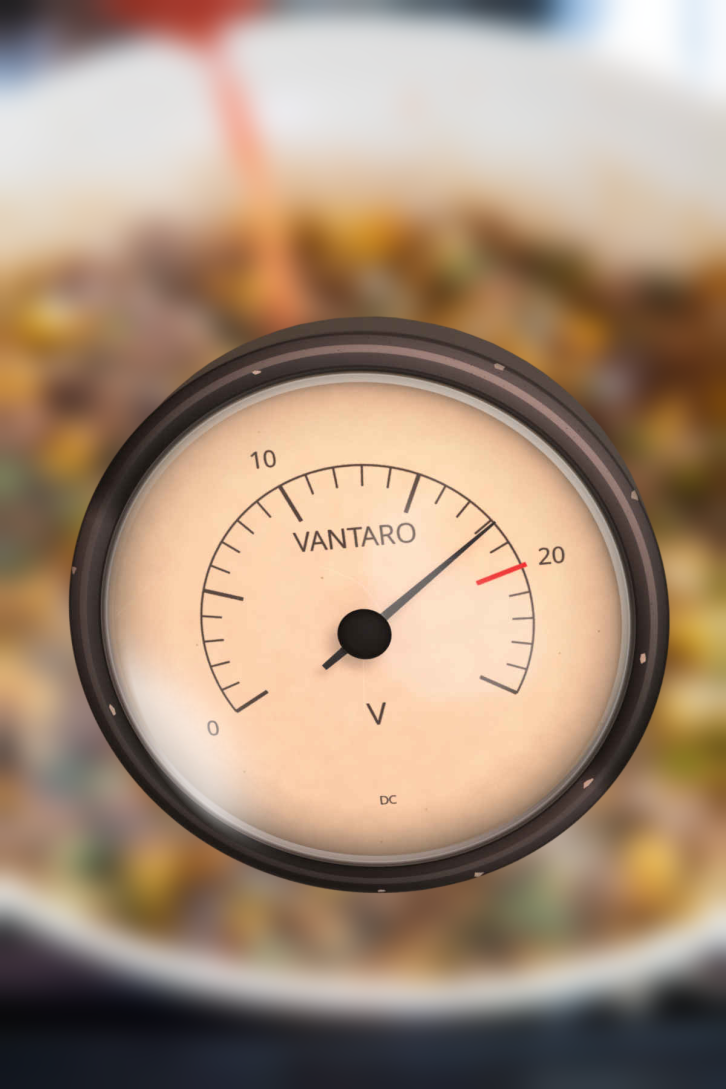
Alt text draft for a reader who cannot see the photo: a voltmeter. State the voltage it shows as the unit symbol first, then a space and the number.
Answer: V 18
